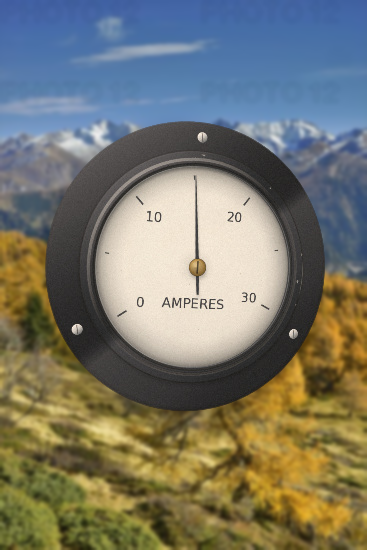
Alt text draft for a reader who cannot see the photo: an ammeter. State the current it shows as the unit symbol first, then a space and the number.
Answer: A 15
